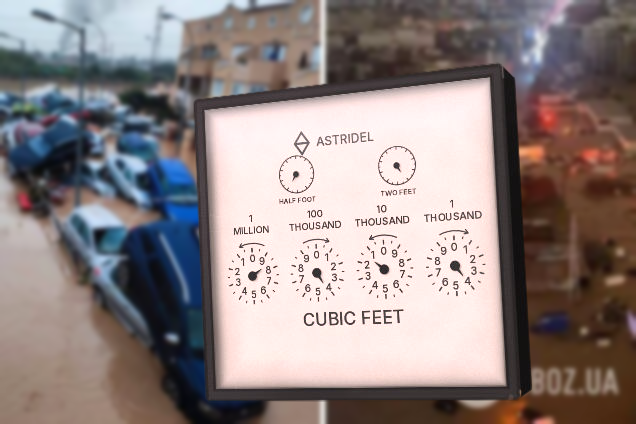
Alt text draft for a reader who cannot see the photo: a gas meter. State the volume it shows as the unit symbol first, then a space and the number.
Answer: ft³ 841400
